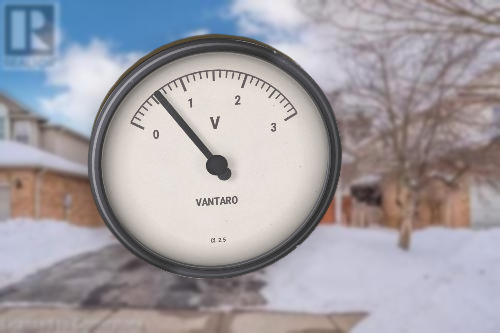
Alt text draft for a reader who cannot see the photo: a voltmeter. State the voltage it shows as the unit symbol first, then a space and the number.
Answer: V 0.6
